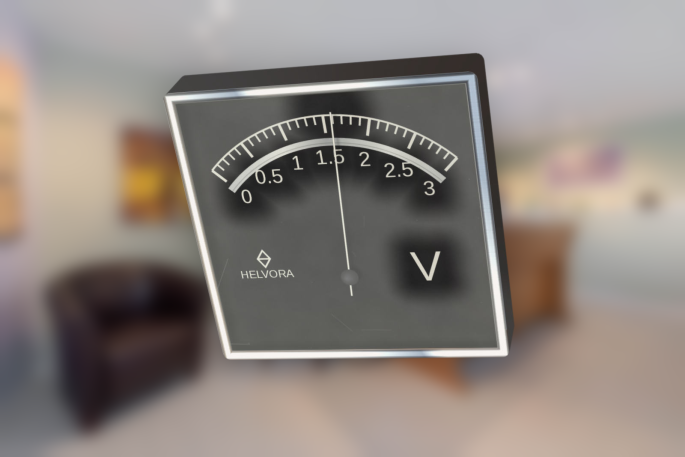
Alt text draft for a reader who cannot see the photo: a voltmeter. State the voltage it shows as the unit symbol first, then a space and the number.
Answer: V 1.6
